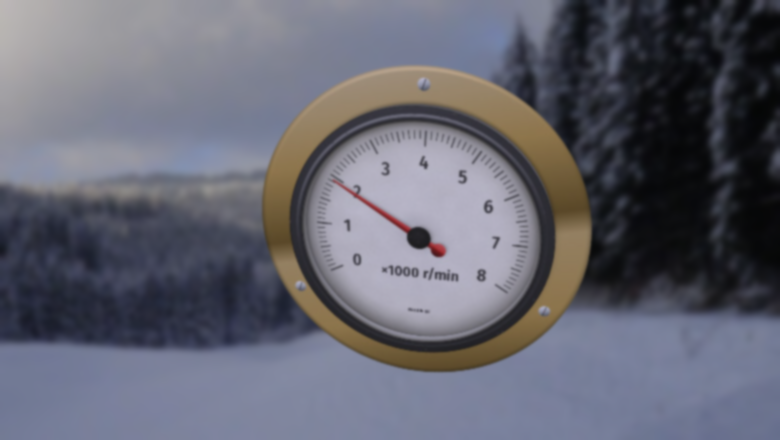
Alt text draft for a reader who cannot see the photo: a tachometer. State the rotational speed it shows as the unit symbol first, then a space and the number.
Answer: rpm 2000
